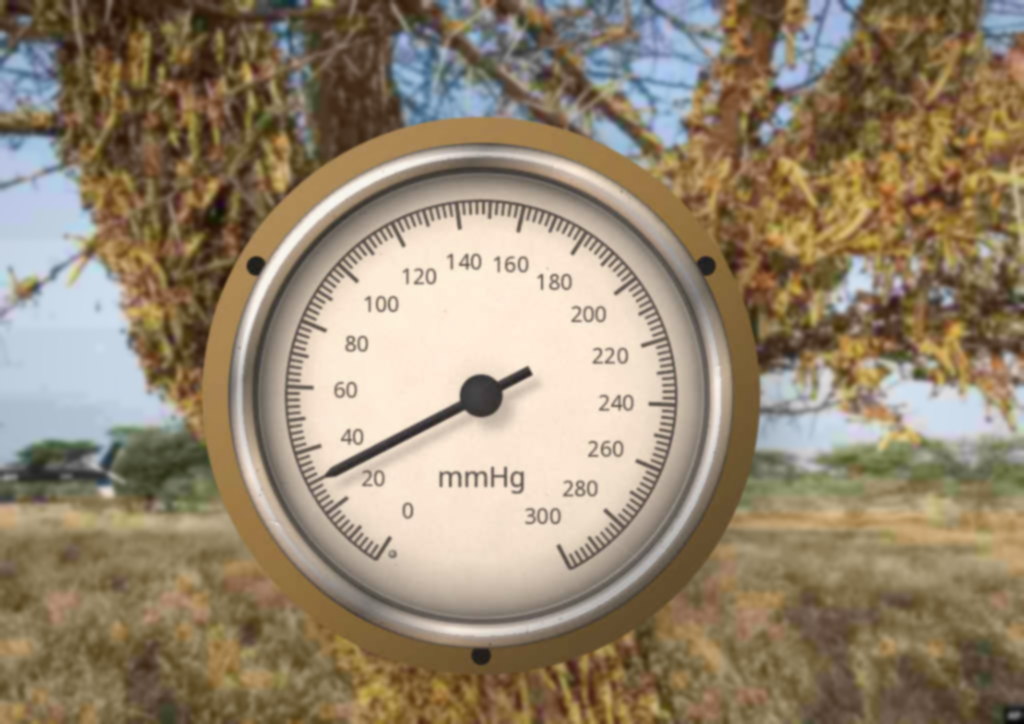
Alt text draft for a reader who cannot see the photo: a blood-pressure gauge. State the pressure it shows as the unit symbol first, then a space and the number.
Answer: mmHg 30
